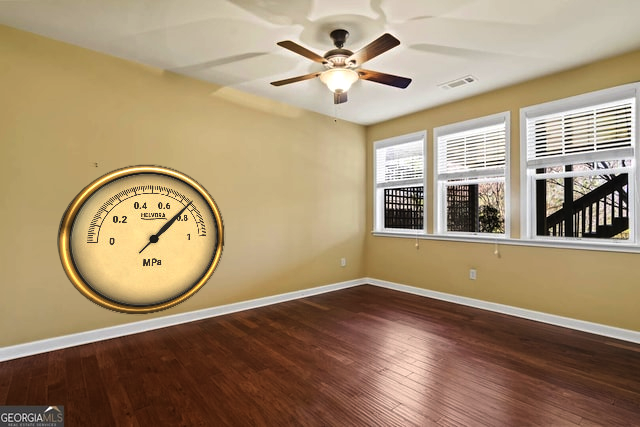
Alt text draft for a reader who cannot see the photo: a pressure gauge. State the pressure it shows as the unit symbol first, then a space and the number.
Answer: MPa 0.75
